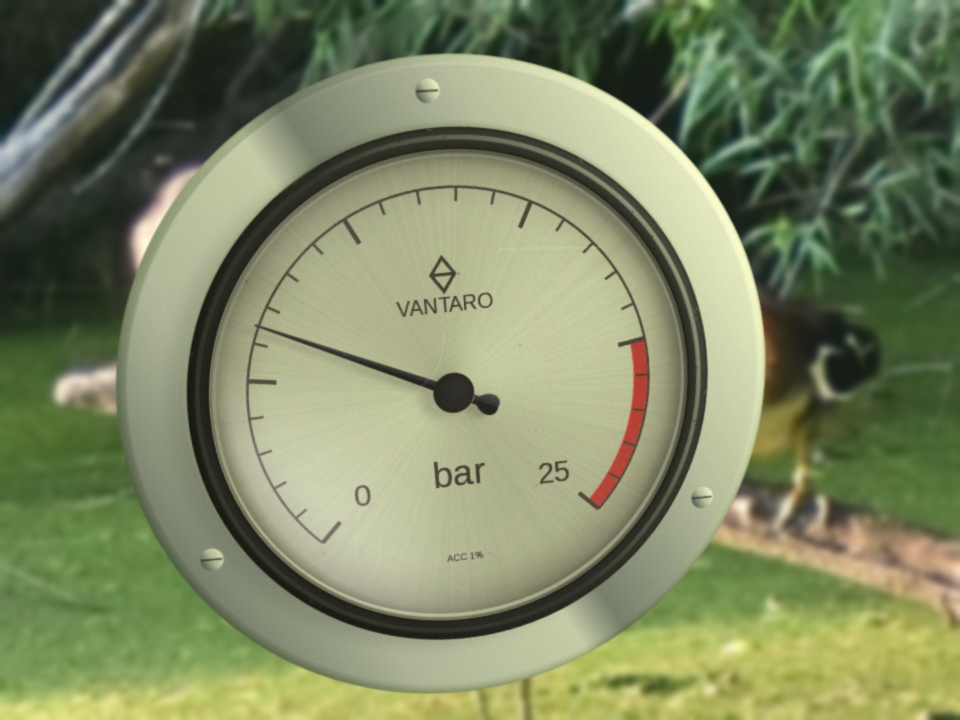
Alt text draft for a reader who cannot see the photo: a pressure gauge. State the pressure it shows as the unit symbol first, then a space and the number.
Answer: bar 6.5
